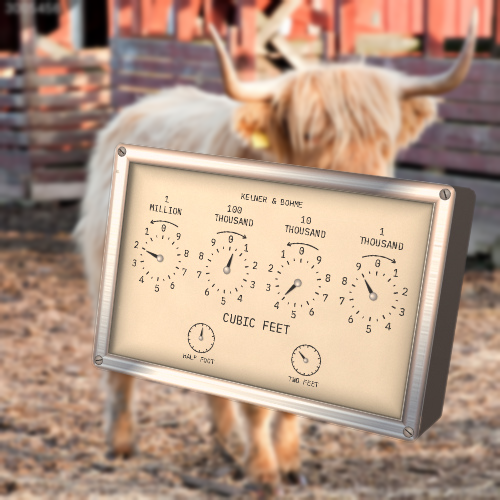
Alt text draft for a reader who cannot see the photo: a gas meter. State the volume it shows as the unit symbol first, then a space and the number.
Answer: ft³ 203900
